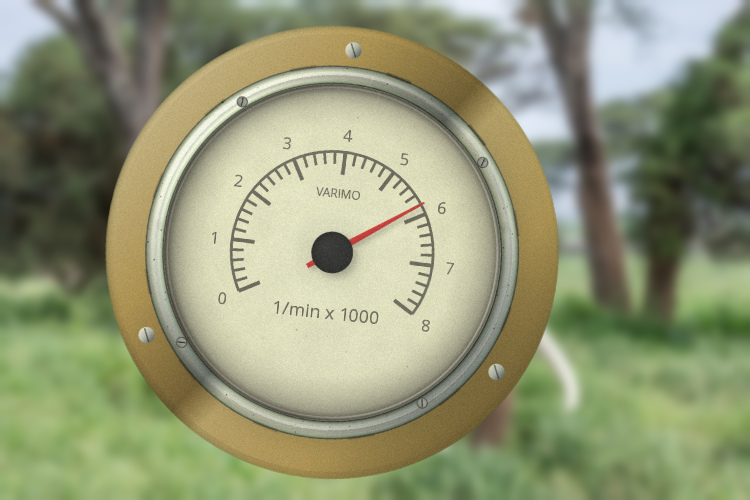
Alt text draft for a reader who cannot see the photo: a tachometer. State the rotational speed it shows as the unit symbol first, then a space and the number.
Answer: rpm 5800
